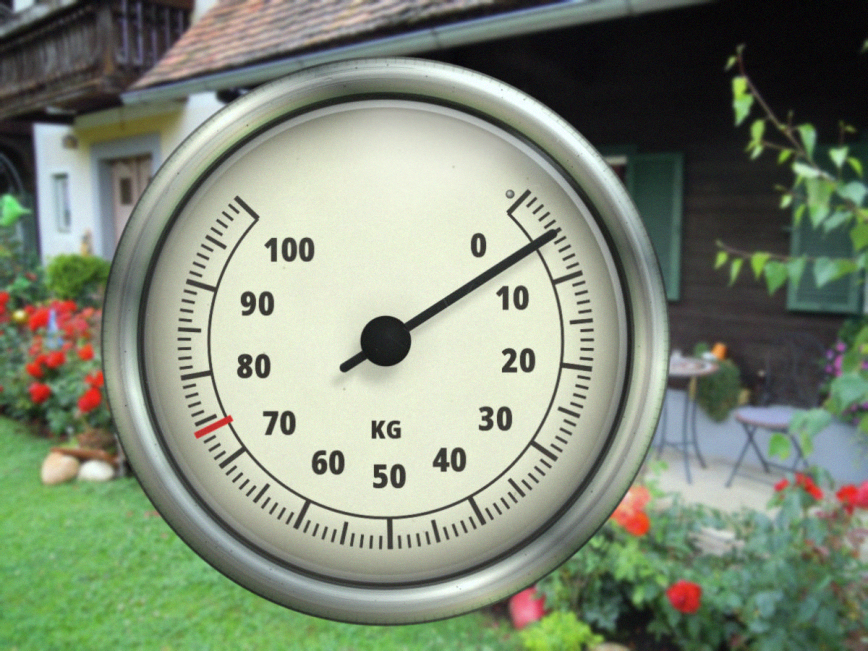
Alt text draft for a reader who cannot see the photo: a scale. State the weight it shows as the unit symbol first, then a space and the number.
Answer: kg 5
